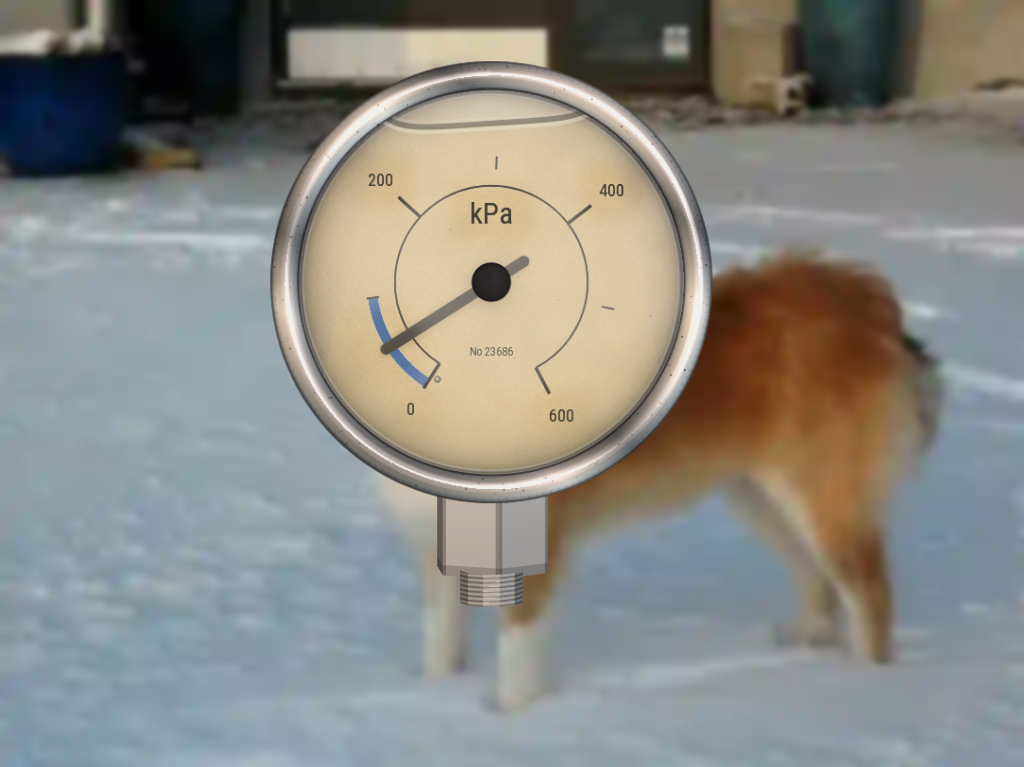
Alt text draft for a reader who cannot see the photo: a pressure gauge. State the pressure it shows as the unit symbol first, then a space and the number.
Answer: kPa 50
